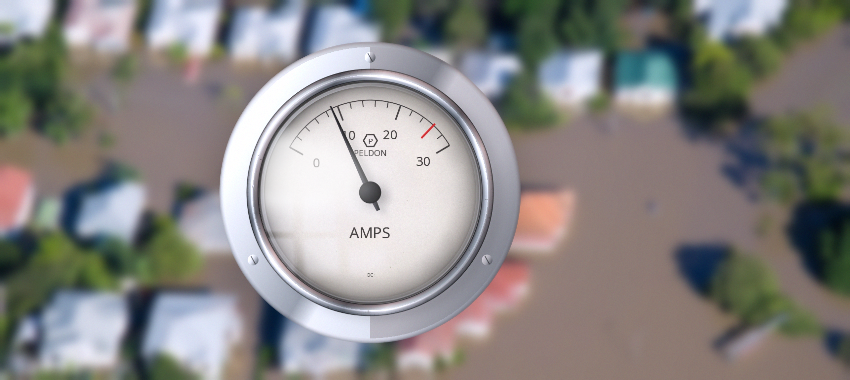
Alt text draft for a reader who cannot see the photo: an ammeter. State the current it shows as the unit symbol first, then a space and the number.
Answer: A 9
